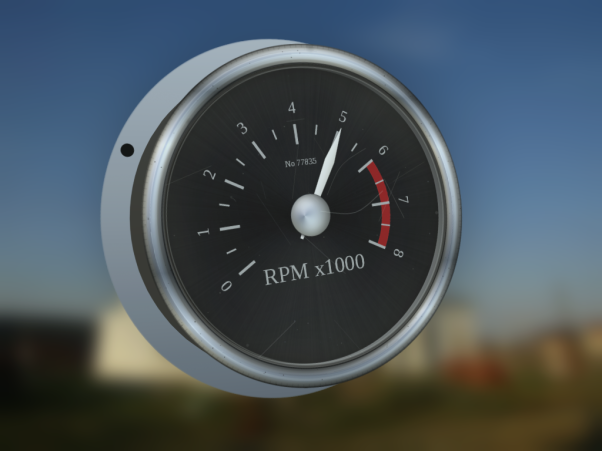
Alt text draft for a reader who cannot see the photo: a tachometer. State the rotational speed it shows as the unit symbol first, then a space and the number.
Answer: rpm 5000
